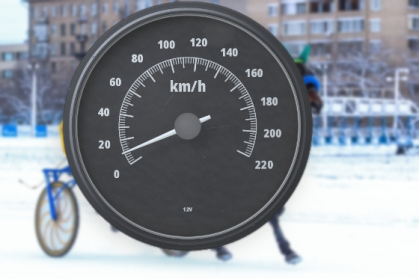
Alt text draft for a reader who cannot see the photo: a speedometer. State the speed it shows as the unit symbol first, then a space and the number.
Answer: km/h 10
